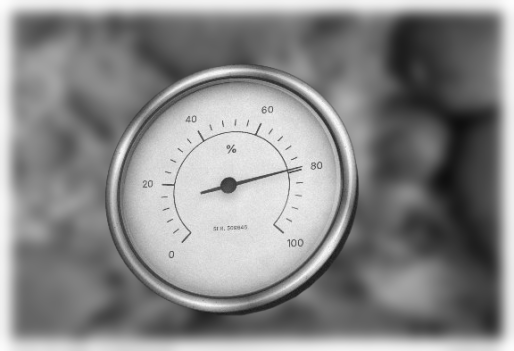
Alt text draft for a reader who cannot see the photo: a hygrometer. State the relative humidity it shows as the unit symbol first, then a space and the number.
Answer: % 80
